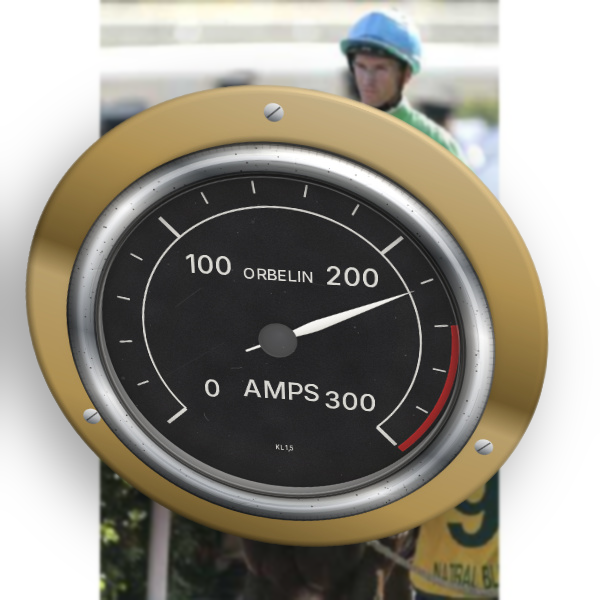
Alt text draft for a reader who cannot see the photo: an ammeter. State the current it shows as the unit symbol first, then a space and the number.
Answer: A 220
